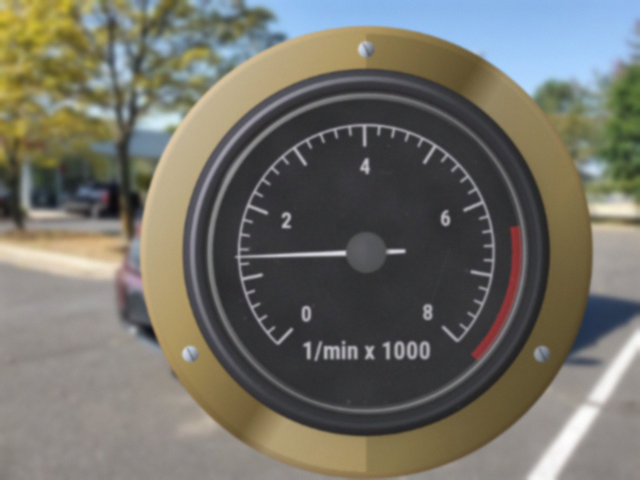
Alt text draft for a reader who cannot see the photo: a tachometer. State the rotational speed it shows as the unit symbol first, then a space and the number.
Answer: rpm 1300
